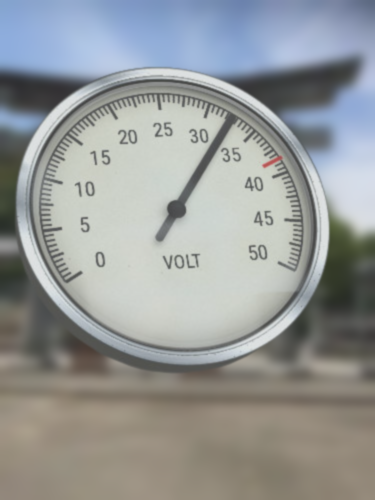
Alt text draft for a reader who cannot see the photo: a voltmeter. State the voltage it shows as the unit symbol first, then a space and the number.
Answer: V 32.5
